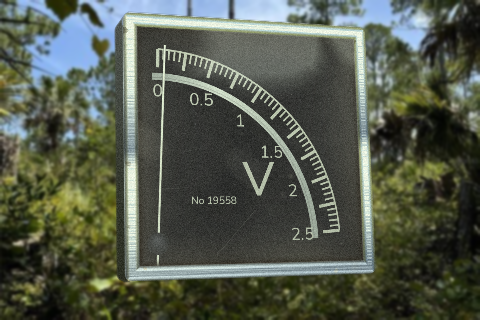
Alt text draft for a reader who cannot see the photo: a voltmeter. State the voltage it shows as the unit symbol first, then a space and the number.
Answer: V 0.05
